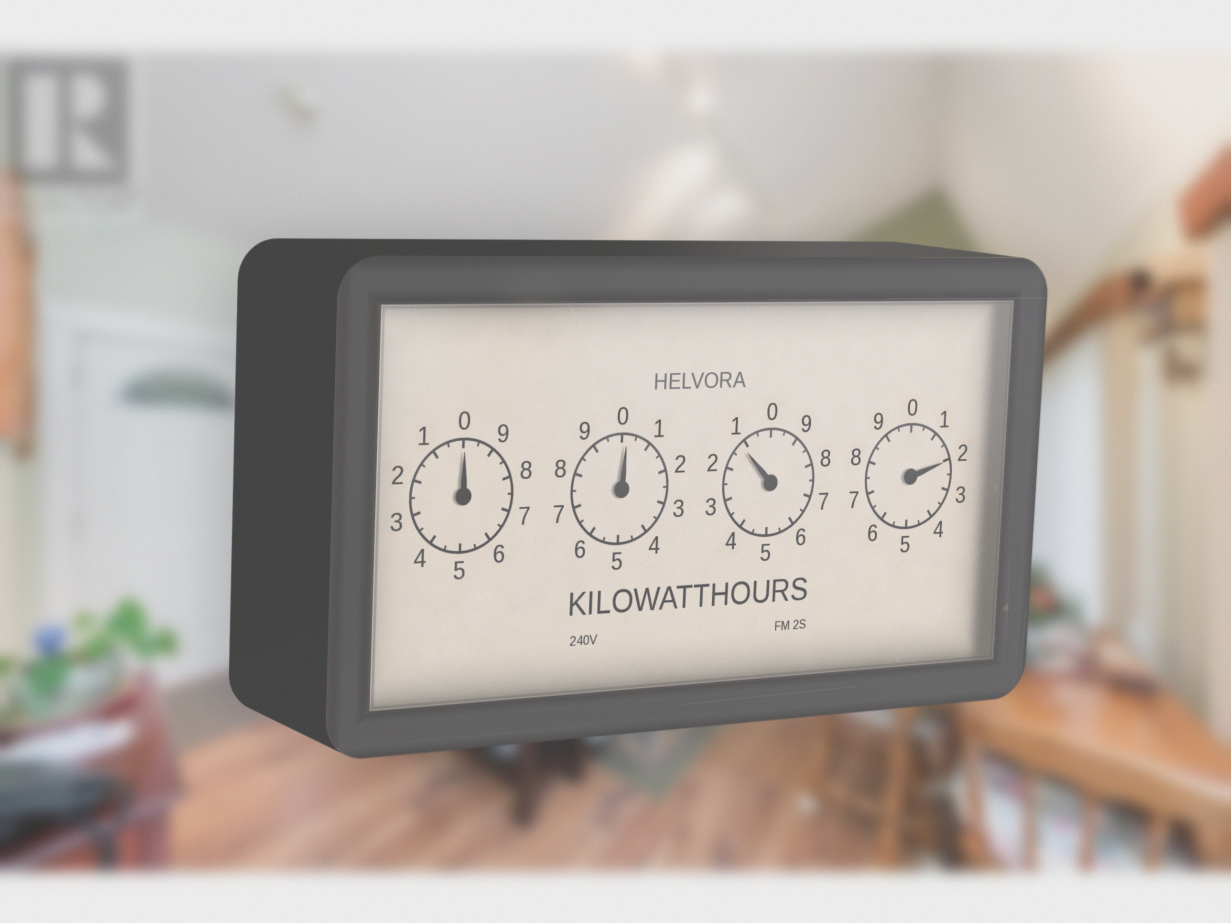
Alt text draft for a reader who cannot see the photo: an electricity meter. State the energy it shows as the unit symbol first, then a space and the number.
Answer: kWh 12
